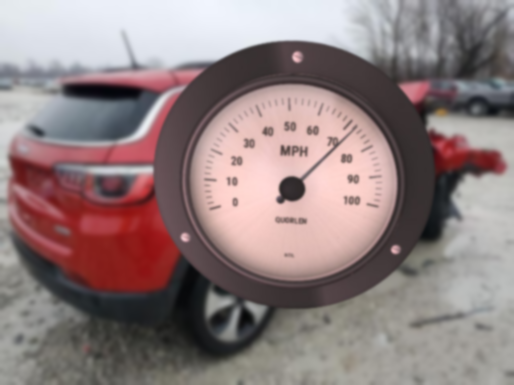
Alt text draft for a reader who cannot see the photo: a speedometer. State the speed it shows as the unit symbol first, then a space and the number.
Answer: mph 72
